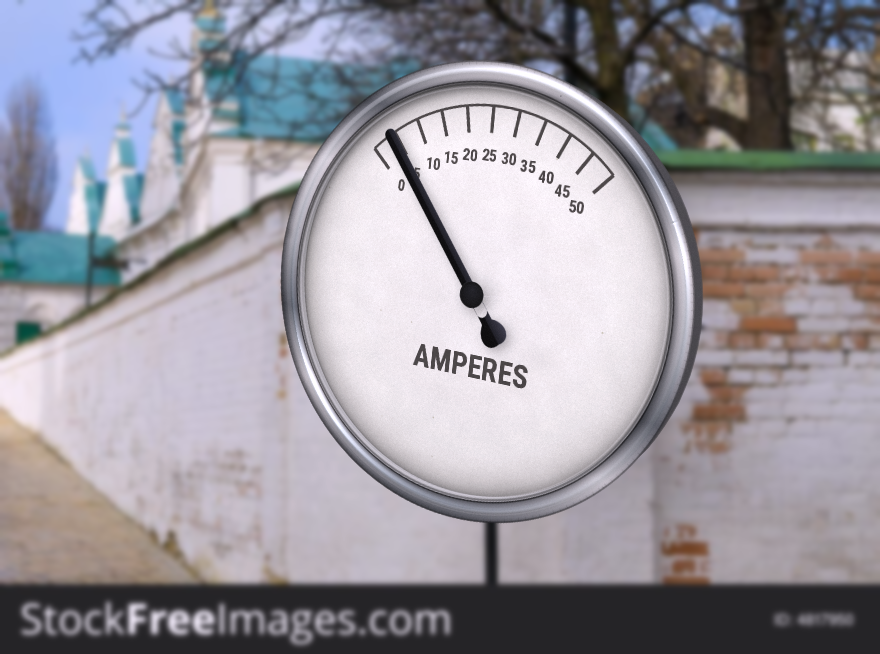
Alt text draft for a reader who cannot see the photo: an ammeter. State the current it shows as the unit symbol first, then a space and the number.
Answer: A 5
